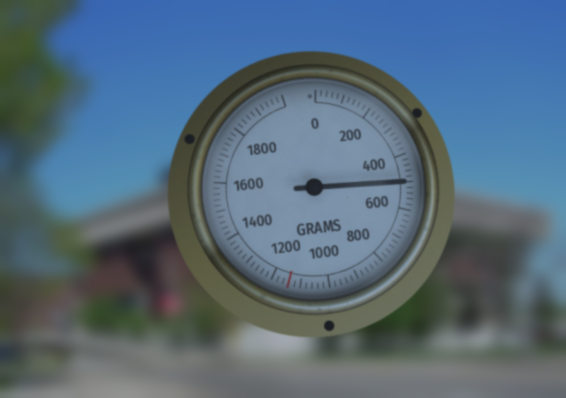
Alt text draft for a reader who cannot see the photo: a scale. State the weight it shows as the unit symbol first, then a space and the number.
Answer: g 500
